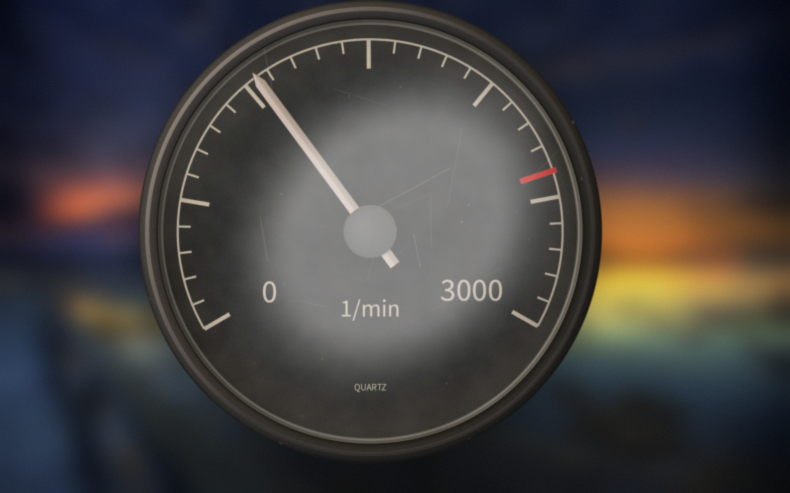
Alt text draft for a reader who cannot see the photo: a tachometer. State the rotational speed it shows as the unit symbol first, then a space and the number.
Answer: rpm 1050
